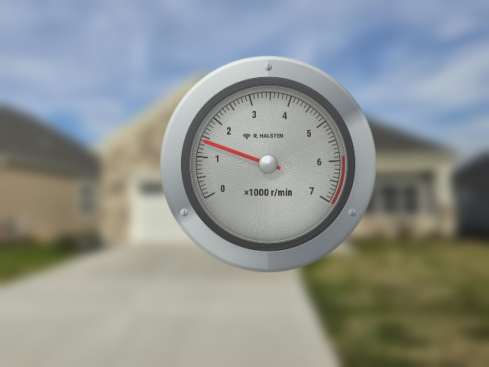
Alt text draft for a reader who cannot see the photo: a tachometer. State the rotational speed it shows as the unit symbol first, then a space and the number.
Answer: rpm 1400
